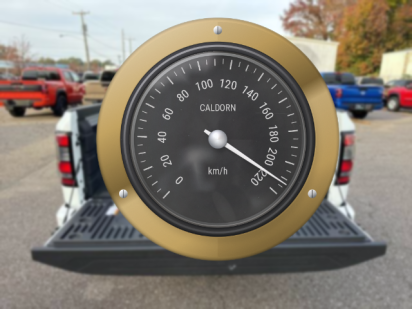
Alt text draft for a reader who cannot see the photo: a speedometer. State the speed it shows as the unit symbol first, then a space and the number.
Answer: km/h 212.5
